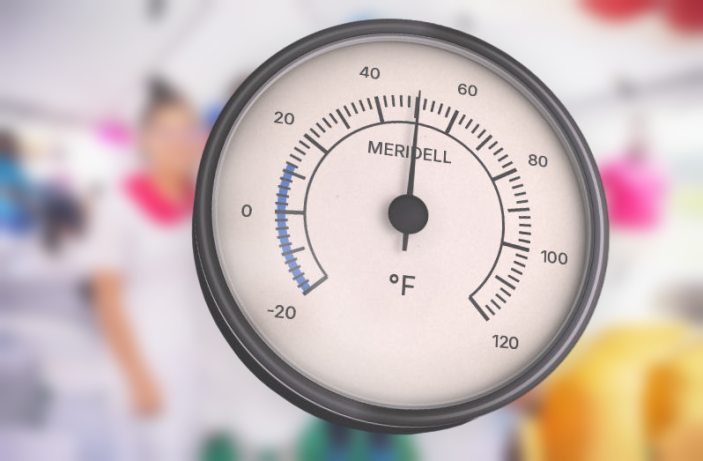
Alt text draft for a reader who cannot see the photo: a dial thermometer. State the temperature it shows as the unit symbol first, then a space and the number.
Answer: °F 50
